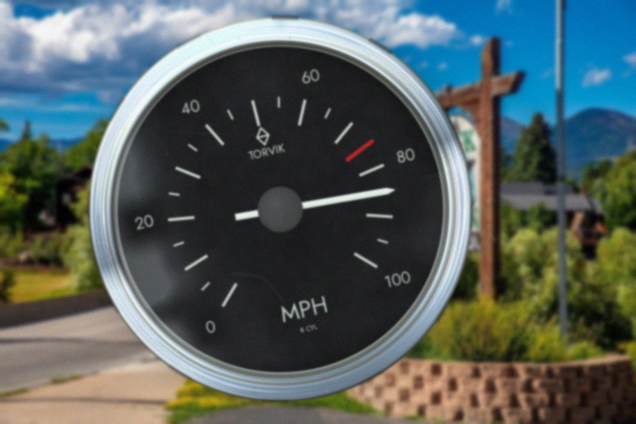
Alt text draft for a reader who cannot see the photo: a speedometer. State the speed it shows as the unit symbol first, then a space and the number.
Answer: mph 85
